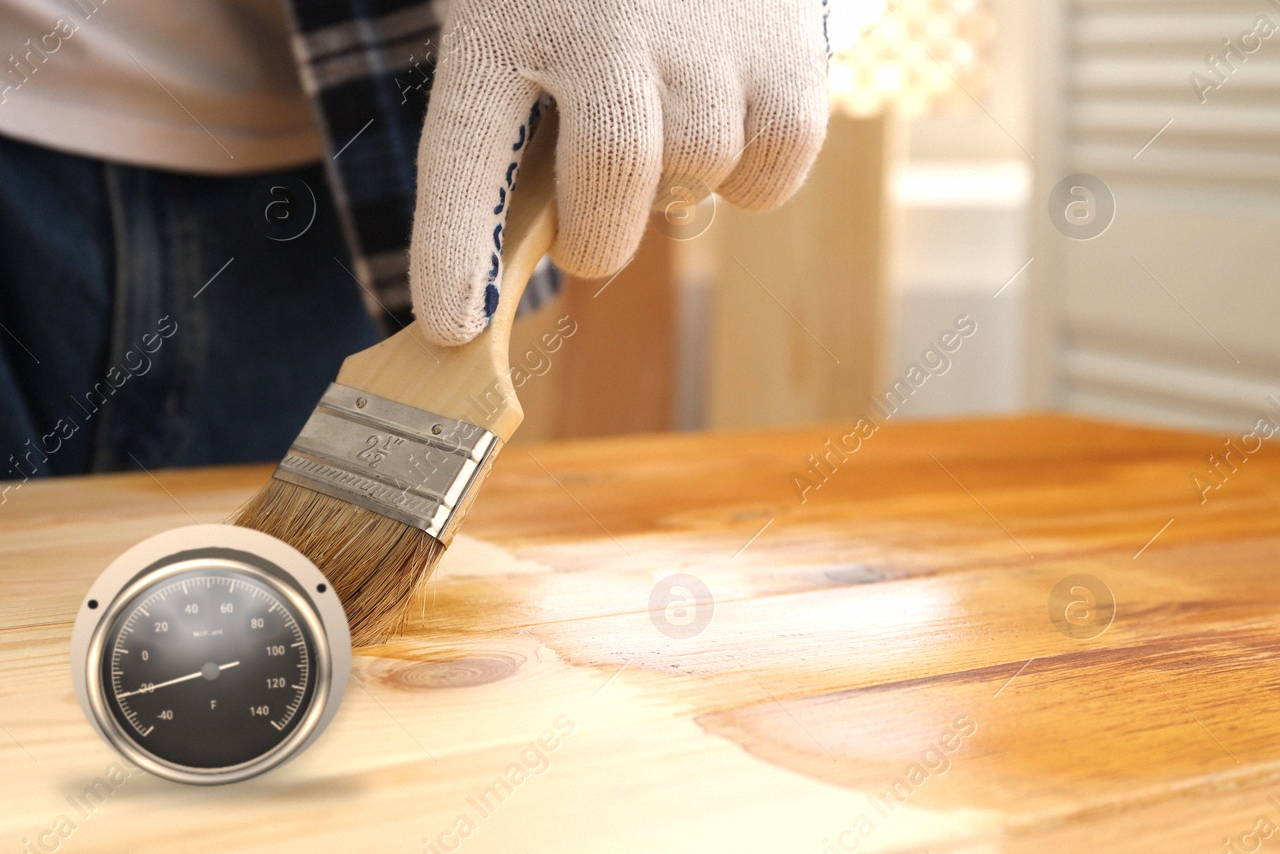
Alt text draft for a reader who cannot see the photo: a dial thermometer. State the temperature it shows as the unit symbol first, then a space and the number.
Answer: °F -20
